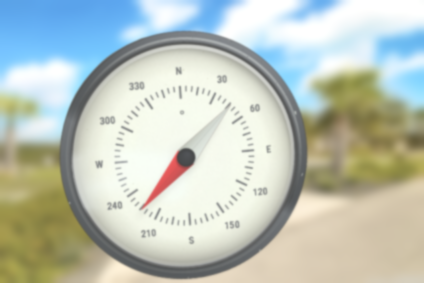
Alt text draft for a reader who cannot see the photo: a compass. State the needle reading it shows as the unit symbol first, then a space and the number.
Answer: ° 225
